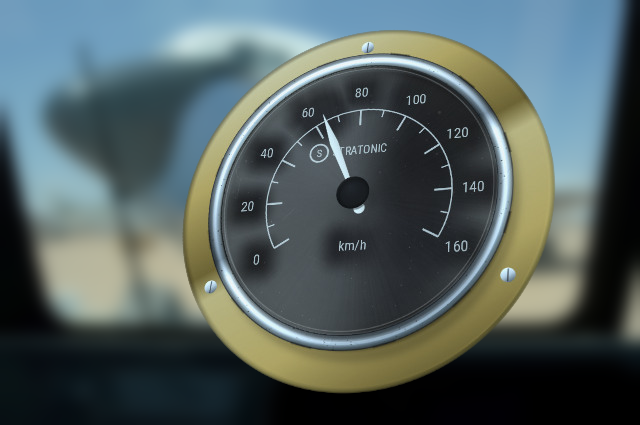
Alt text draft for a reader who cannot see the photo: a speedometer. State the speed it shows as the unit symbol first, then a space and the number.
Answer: km/h 65
